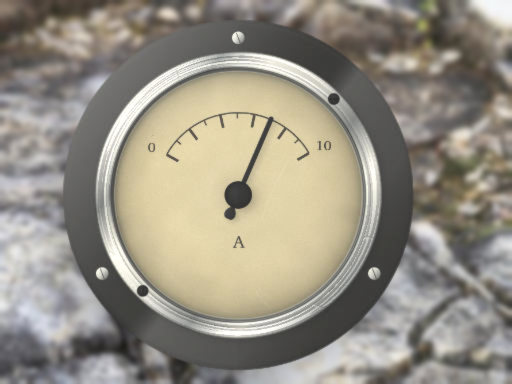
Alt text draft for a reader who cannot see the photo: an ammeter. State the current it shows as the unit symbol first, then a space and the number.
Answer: A 7
